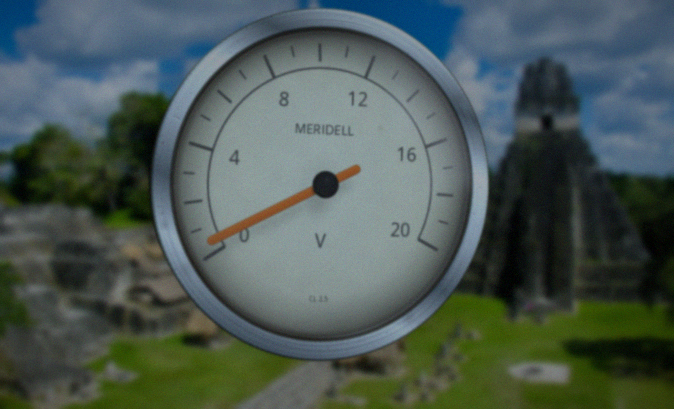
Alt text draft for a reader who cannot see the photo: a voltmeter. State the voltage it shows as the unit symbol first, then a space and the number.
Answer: V 0.5
